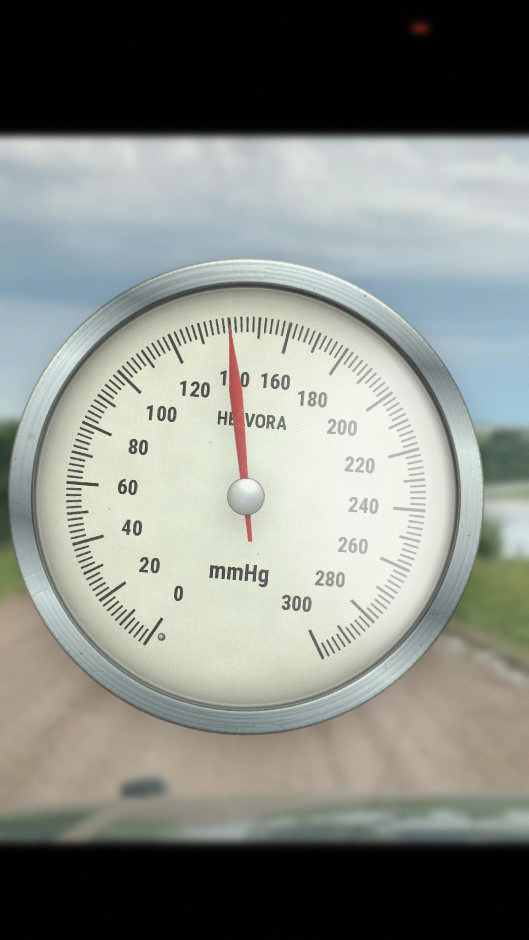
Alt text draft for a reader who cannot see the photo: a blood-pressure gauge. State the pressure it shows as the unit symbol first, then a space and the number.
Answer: mmHg 140
